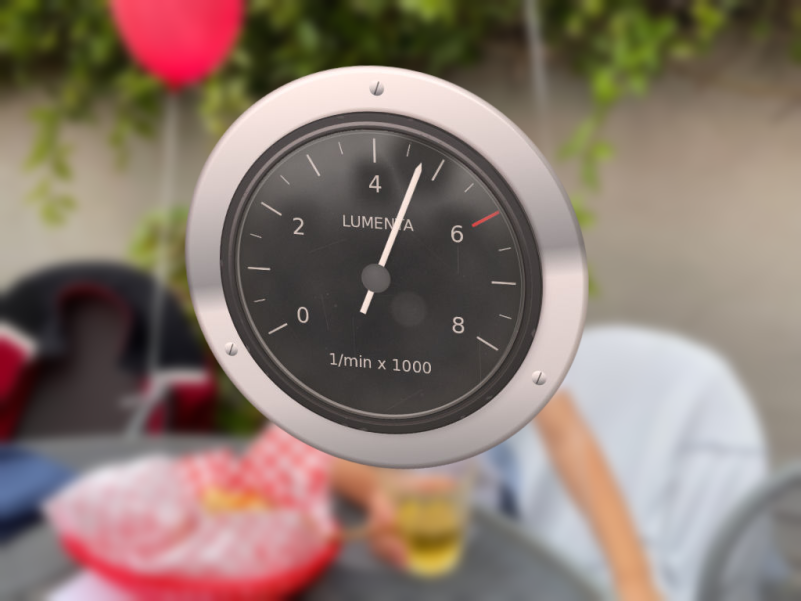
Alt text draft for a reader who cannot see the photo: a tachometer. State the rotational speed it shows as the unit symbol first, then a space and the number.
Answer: rpm 4750
